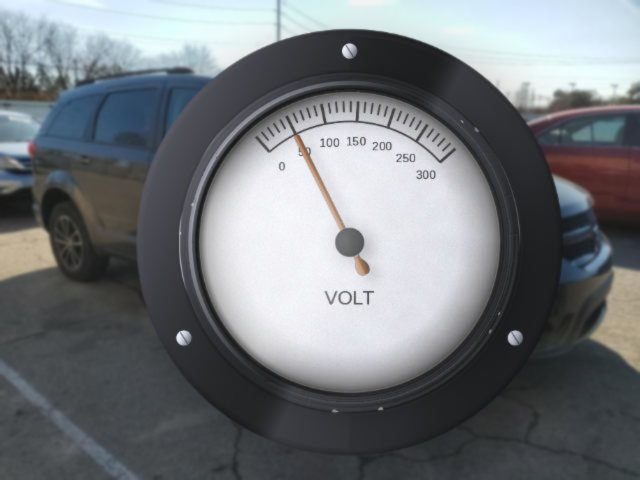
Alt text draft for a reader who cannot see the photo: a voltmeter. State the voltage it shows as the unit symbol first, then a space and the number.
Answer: V 50
